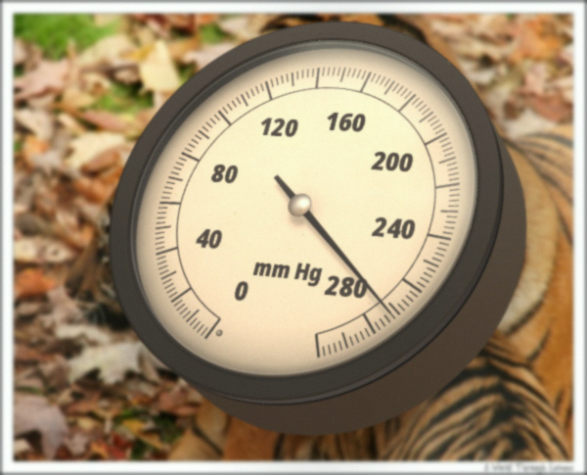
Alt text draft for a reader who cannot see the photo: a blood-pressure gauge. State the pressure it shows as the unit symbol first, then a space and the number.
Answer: mmHg 272
